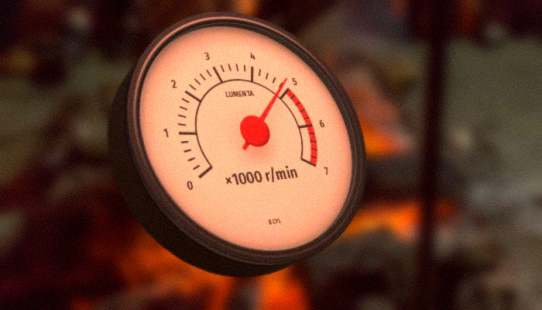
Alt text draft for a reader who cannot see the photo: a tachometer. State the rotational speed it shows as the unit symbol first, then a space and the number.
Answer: rpm 4800
